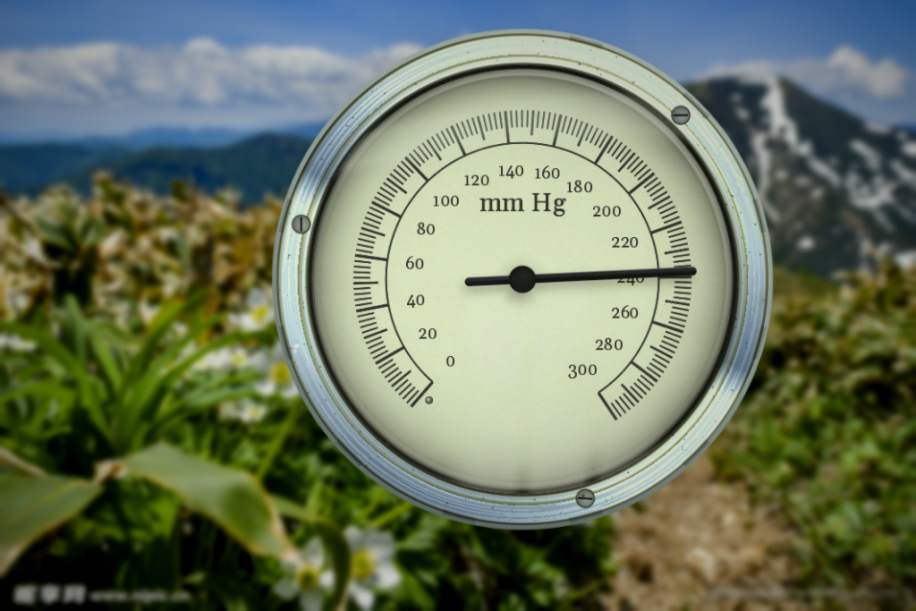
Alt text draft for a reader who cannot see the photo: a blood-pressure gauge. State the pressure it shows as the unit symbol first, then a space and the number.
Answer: mmHg 238
